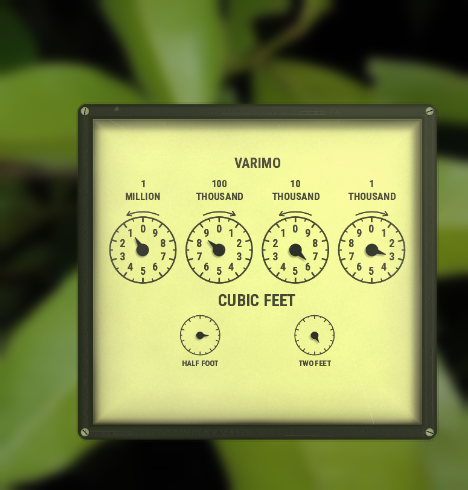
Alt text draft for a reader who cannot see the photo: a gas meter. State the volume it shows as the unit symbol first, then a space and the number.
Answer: ft³ 86300
